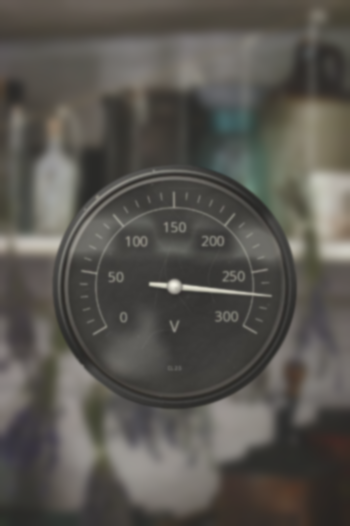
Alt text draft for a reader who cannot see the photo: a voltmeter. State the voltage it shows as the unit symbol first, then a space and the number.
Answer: V 270
